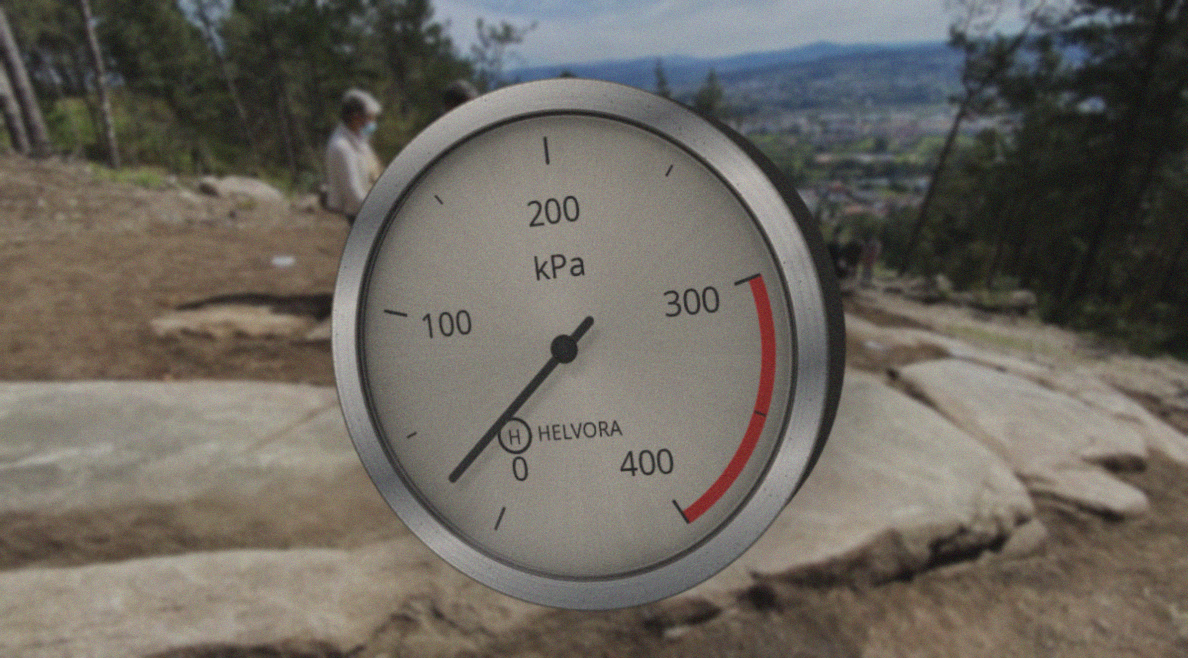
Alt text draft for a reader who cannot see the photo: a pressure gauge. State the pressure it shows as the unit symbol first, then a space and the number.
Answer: kPa 25
